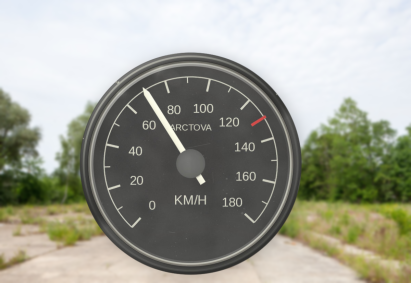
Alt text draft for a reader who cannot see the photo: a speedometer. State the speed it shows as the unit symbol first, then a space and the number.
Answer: km/h 70
